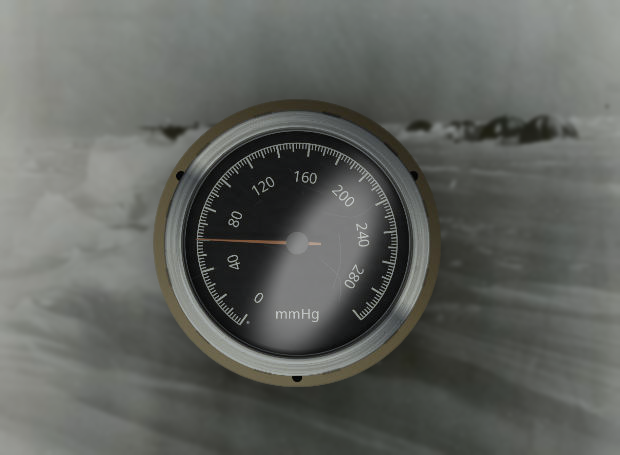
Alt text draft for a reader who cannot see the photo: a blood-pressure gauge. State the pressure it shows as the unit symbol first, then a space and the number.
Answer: mmHg 60
